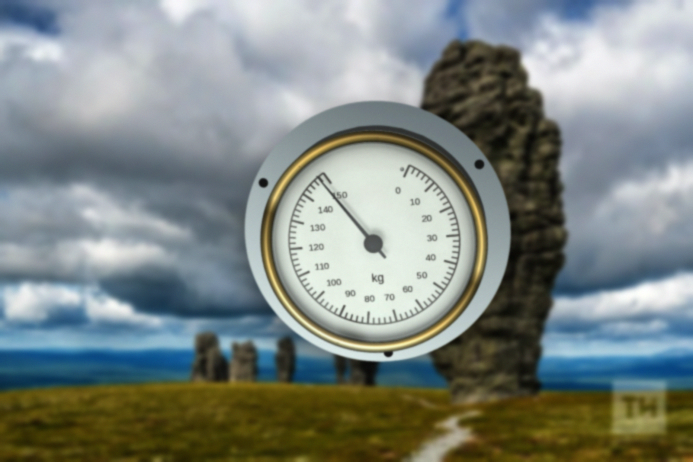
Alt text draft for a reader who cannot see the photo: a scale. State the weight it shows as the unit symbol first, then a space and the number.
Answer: kg 148
